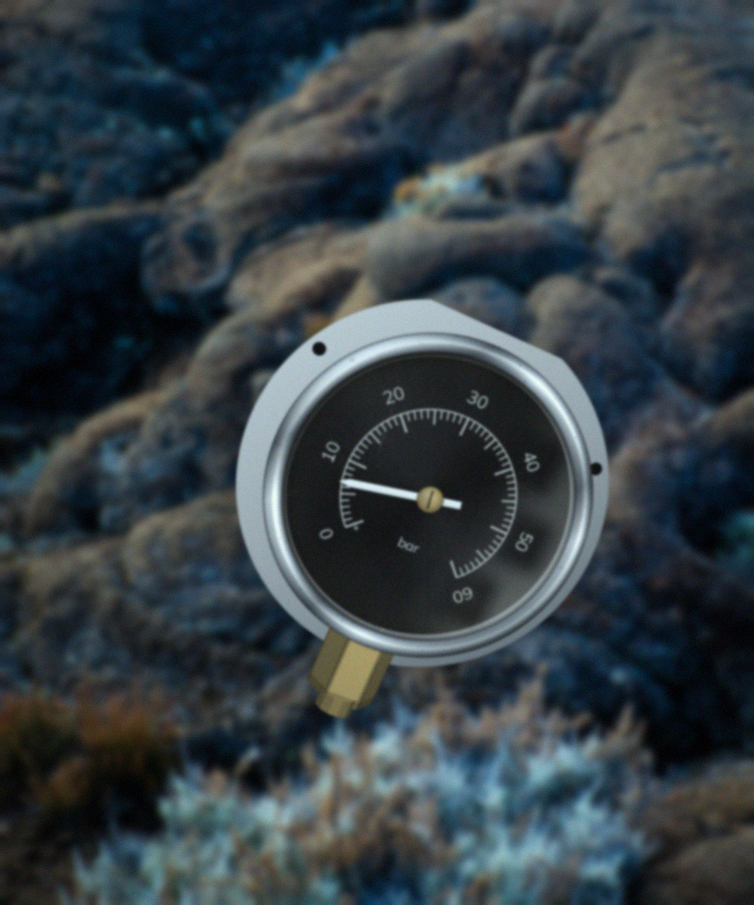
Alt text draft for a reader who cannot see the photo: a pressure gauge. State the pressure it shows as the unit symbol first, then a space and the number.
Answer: bar 7
